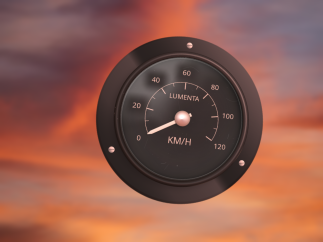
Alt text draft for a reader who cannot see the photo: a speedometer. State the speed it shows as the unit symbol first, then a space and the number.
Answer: km/h 0
